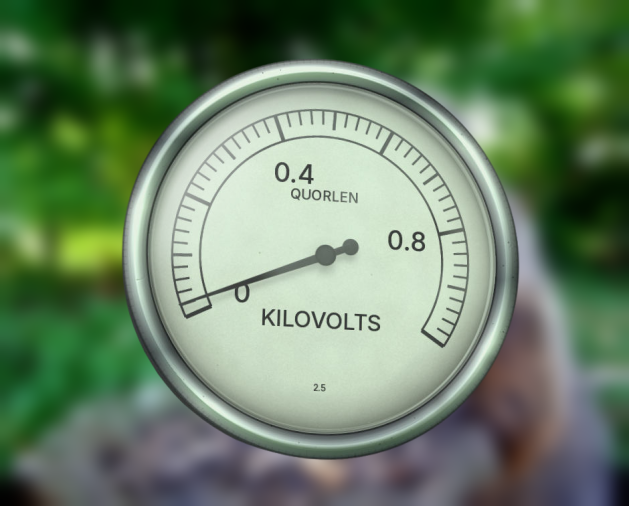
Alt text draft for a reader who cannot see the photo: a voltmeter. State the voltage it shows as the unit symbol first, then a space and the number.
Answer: kV 0.02
